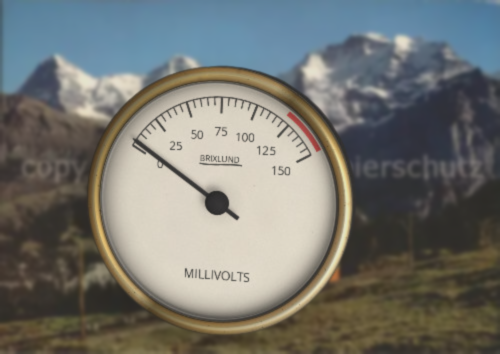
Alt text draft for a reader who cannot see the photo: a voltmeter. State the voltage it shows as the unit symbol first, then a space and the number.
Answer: mV 5
